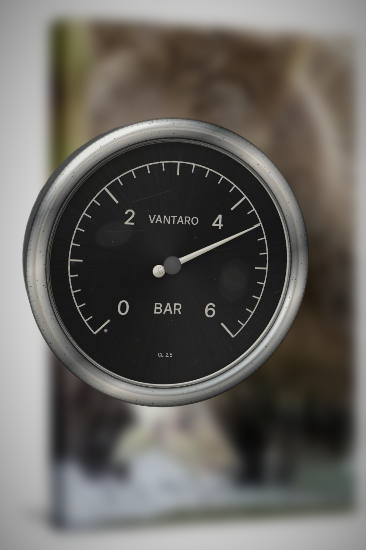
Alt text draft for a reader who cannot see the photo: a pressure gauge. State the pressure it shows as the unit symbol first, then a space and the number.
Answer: bar 4.4
